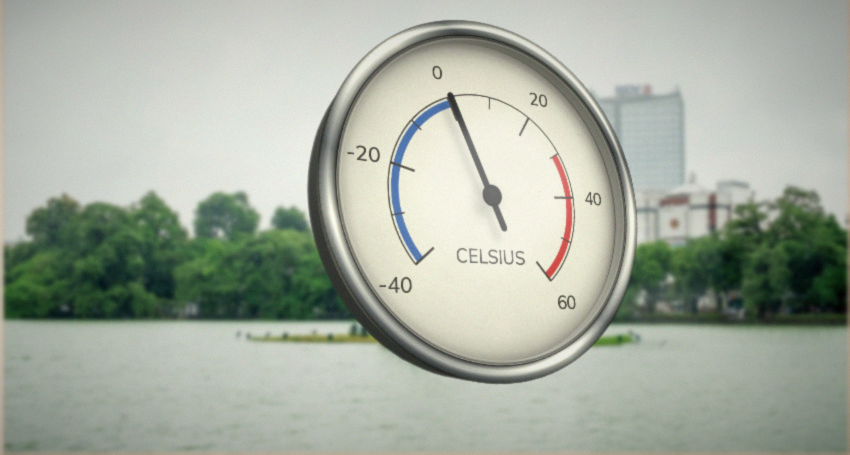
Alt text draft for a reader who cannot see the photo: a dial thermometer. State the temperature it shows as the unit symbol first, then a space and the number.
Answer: °C 0
